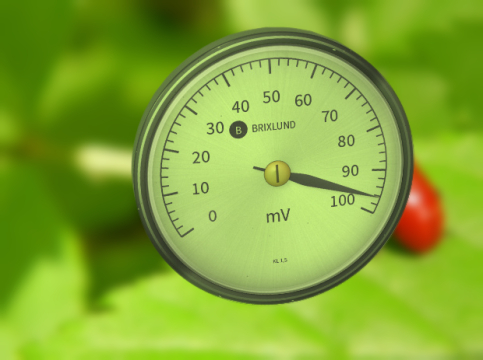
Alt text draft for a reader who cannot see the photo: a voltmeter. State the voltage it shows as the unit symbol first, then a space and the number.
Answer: mV 96
